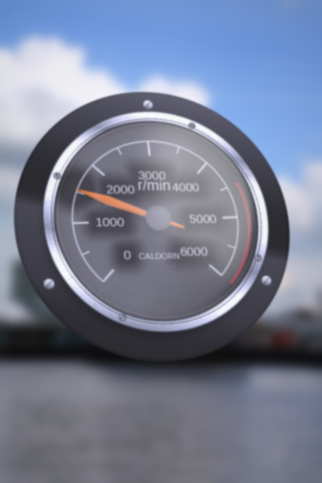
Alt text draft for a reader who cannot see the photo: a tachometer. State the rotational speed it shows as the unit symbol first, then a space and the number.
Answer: rpm 1500
